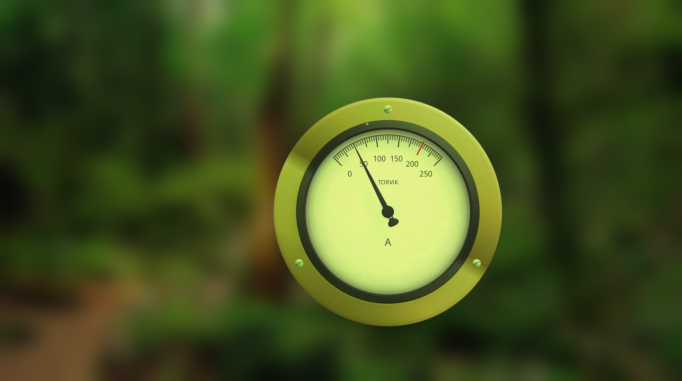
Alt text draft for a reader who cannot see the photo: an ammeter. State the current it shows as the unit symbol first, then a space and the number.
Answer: A 50
